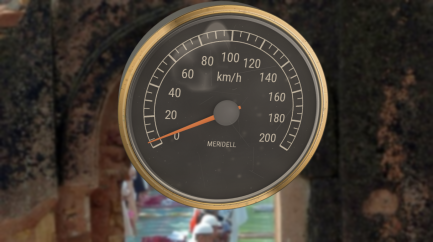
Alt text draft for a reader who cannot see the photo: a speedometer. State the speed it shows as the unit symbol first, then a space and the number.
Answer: km/h 5
